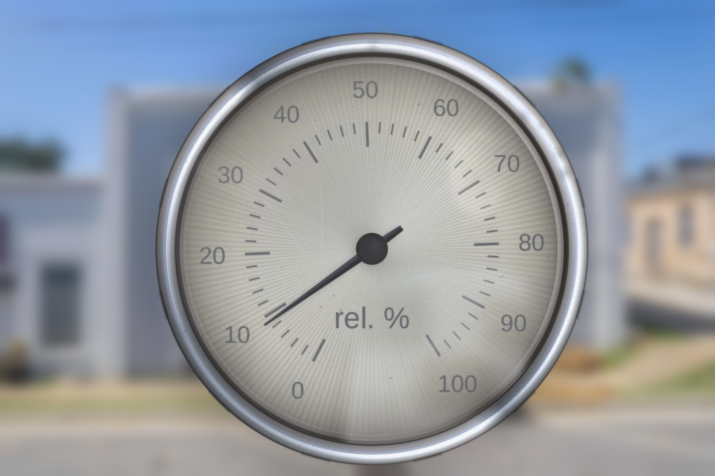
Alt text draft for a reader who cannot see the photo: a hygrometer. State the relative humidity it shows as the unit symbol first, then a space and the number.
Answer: % 9
